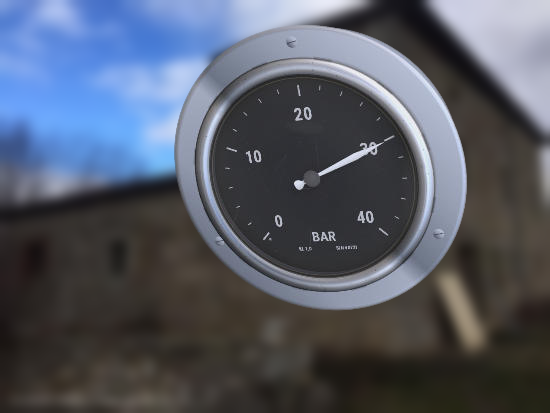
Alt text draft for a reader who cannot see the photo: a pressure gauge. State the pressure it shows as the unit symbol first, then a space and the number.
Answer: bar 30
